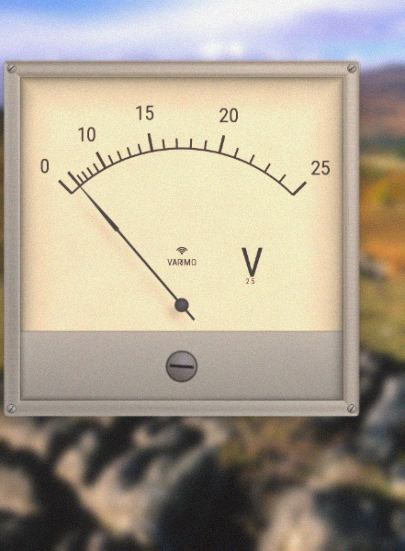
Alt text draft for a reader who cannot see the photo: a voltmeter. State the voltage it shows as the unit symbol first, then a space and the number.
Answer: V 5
